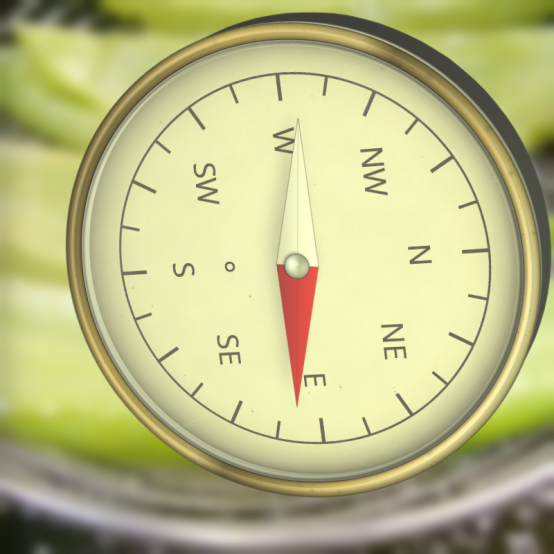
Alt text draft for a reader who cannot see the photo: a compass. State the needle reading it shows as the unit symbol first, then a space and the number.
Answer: ° 97.5
